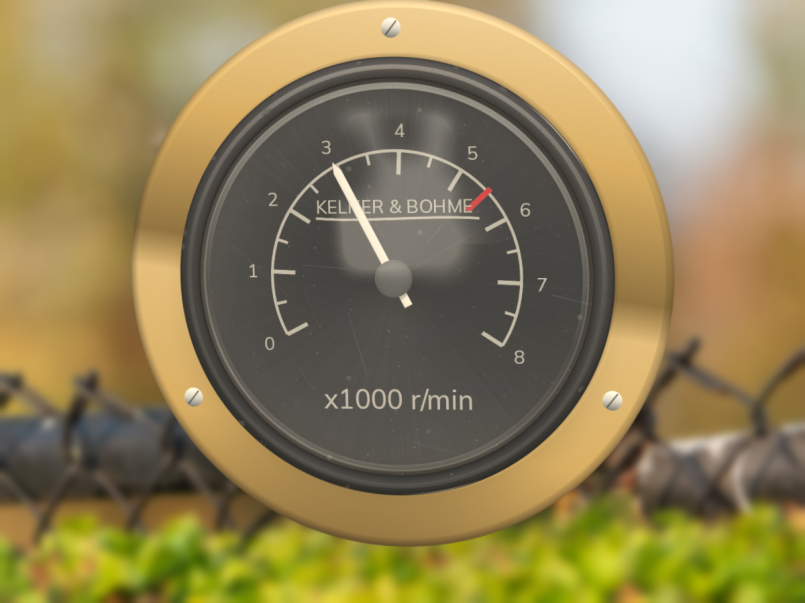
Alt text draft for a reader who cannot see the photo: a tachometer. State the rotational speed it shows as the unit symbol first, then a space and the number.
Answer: rpm 3000
